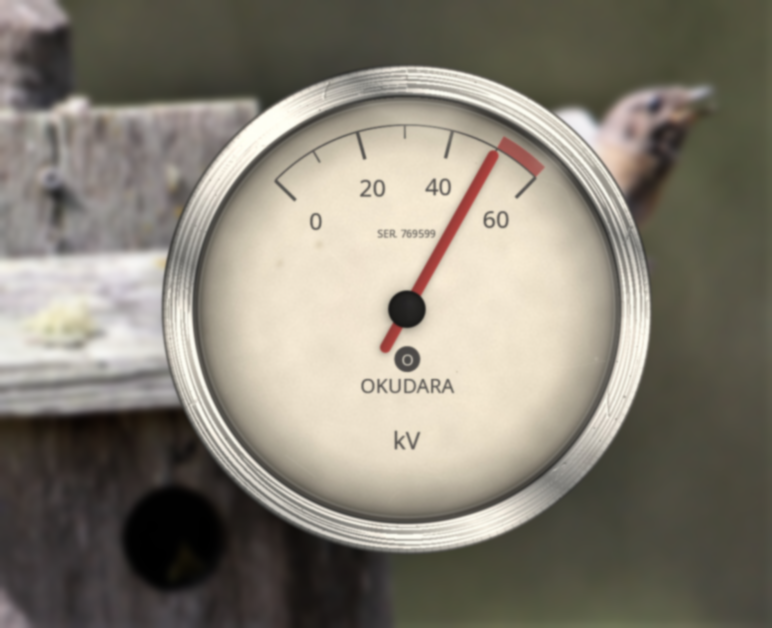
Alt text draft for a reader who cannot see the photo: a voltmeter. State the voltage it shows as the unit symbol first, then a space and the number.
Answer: kV 50
